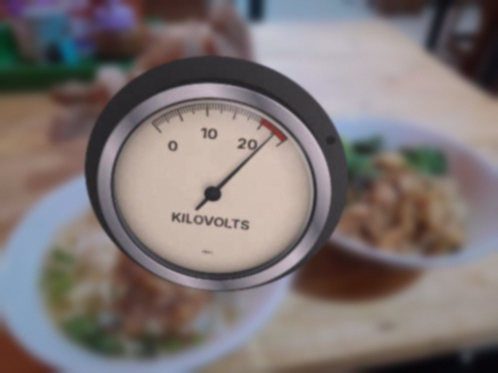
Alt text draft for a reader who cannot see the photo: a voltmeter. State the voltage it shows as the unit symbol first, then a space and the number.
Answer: kV 22.5
